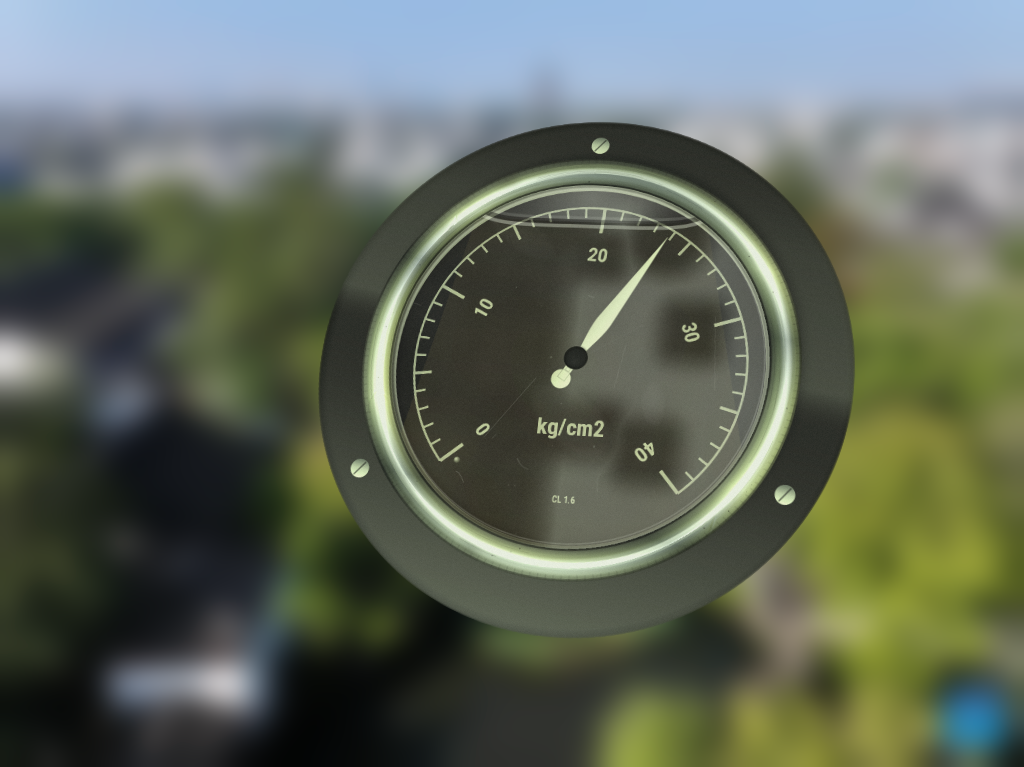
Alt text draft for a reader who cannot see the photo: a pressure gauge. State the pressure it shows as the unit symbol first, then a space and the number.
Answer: kg/cm² 24
